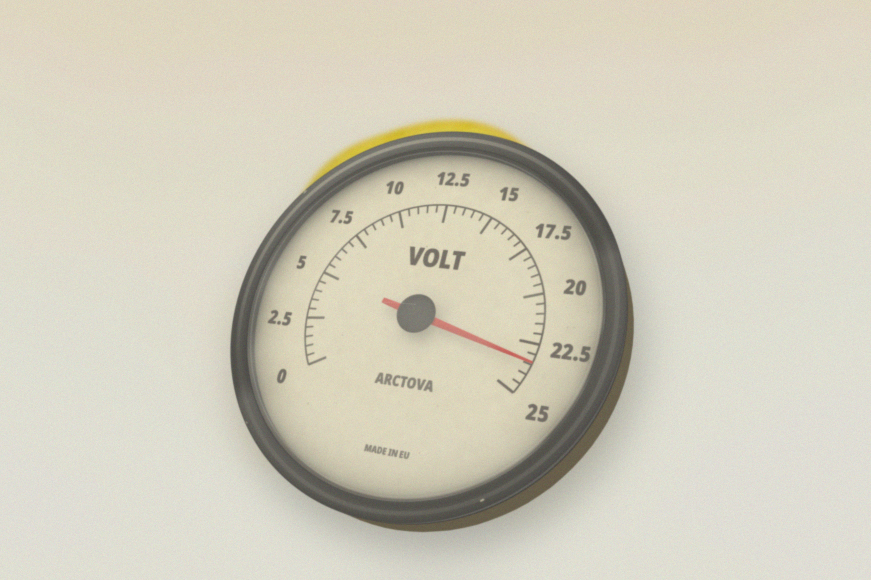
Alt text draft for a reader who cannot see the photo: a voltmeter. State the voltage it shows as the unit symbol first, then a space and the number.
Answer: V 23.5
